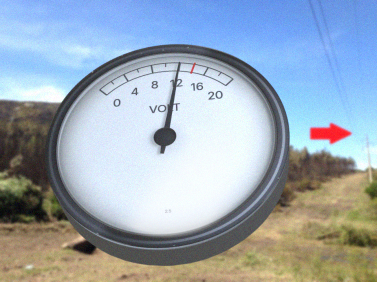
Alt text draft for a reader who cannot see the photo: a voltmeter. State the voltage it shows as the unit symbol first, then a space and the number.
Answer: V 12
